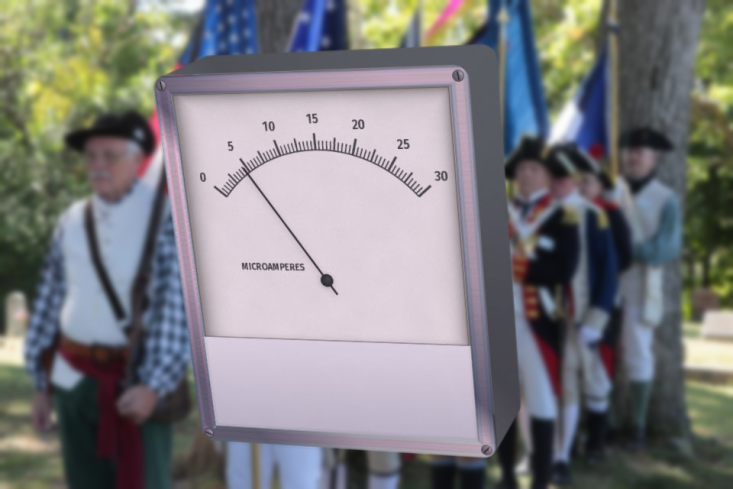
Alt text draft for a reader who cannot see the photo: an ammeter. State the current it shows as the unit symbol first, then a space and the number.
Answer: µA 5
